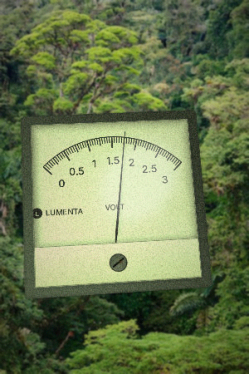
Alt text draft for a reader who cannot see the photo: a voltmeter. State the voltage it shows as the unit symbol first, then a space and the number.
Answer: V 1.75
